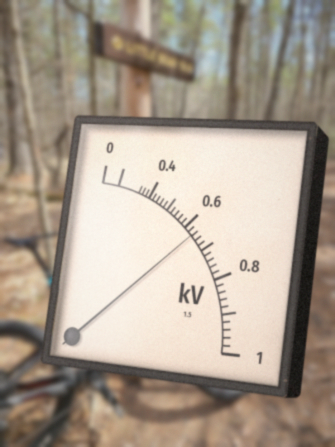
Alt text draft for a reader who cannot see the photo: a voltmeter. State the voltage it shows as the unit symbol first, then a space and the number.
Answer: kV 0.64
